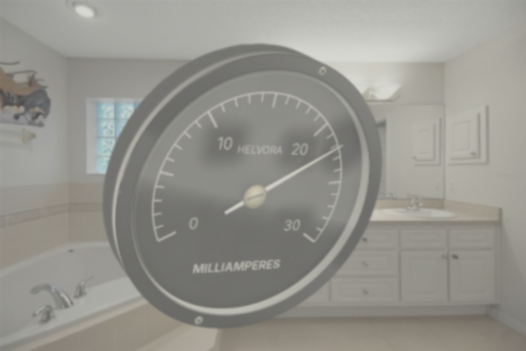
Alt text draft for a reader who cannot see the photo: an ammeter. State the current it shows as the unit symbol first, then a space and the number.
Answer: mA 22
